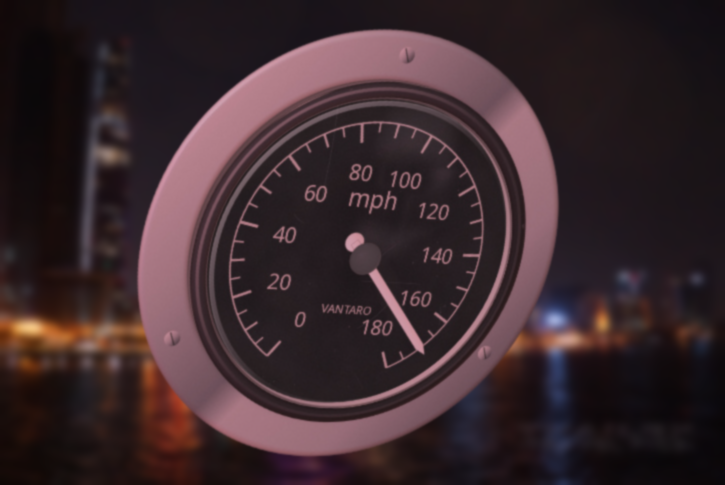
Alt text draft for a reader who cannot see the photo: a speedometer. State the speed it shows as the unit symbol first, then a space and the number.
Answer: mph 170
